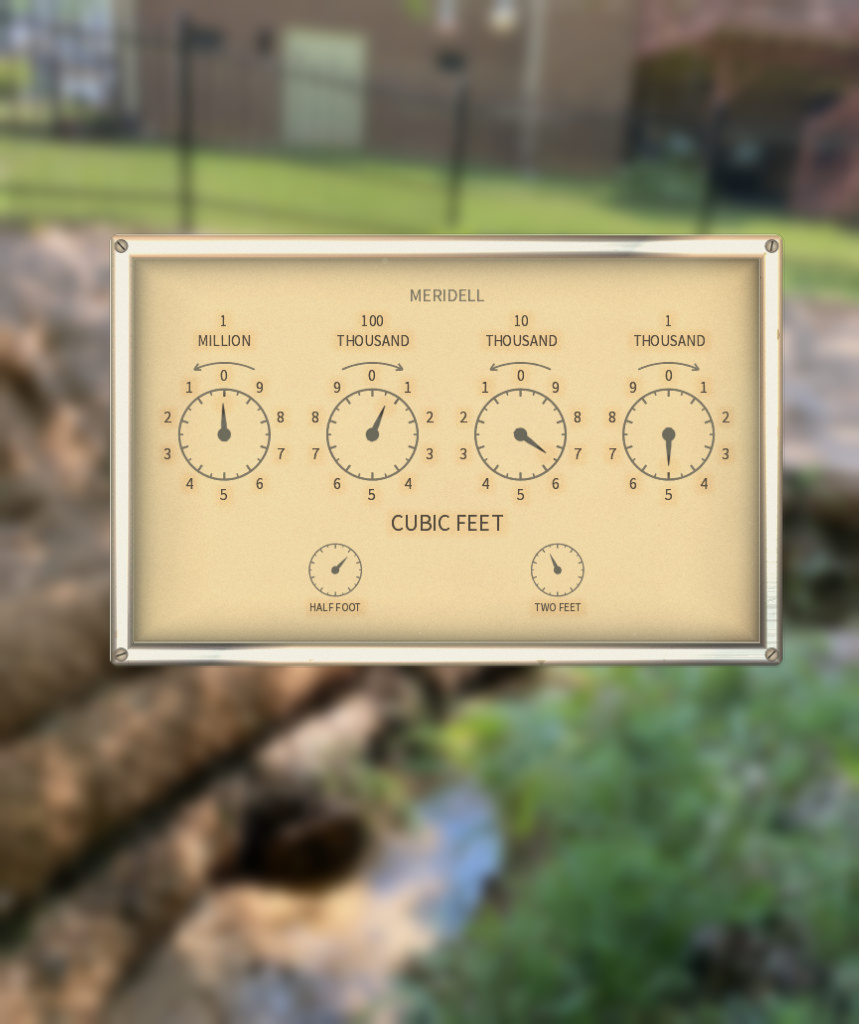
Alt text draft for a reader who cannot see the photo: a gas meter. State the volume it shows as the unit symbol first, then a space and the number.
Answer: ft³ 6500
